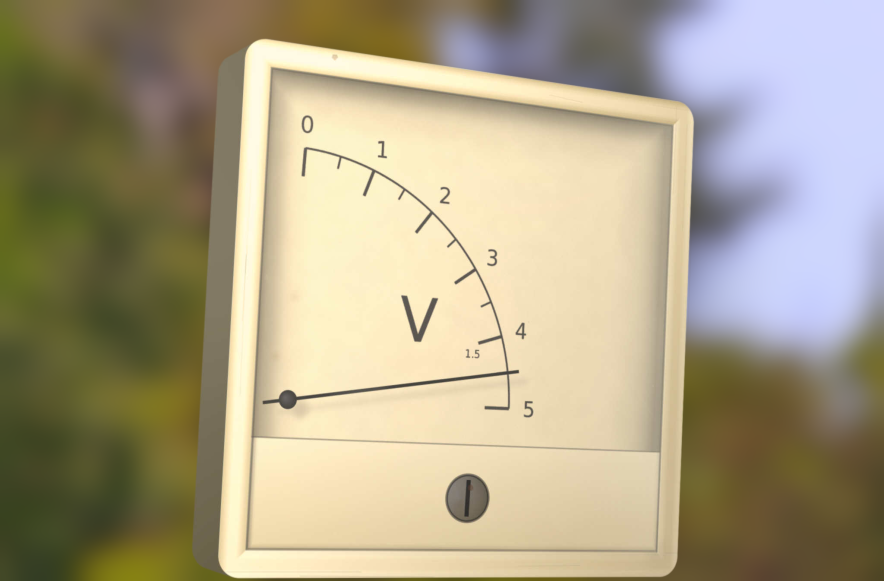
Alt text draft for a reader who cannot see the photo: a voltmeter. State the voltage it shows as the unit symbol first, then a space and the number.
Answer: V 4.5
